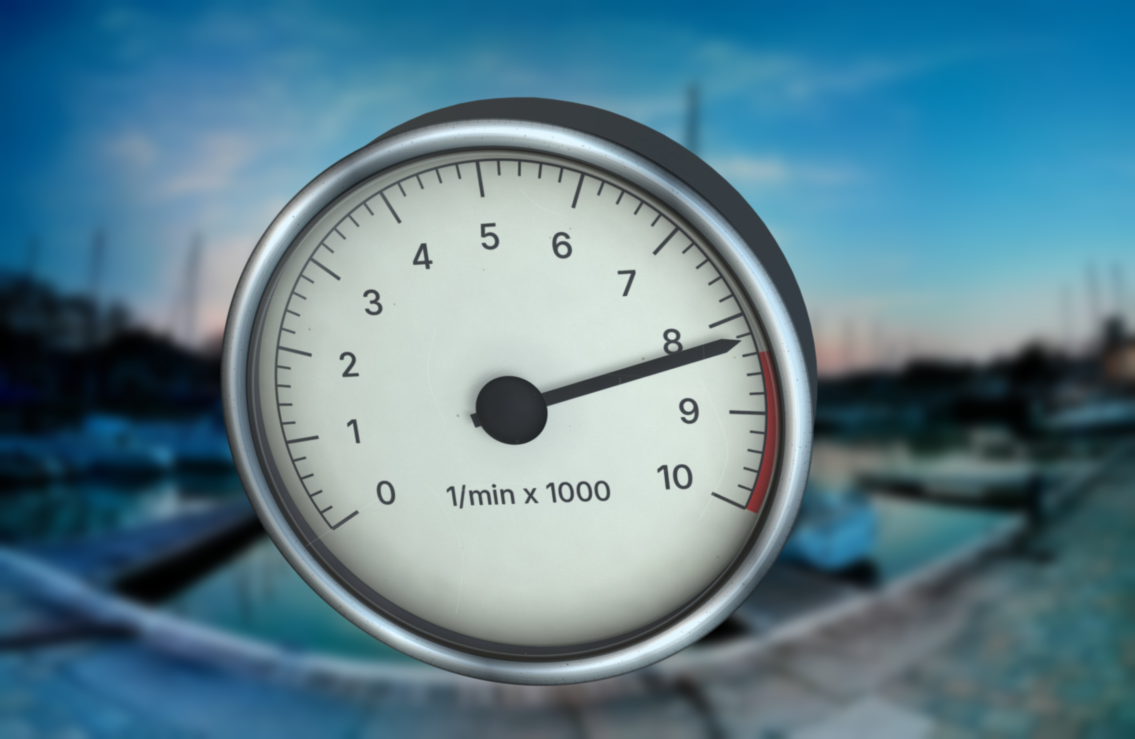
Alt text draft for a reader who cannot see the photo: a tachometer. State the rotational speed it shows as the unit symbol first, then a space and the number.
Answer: rpm 8200
